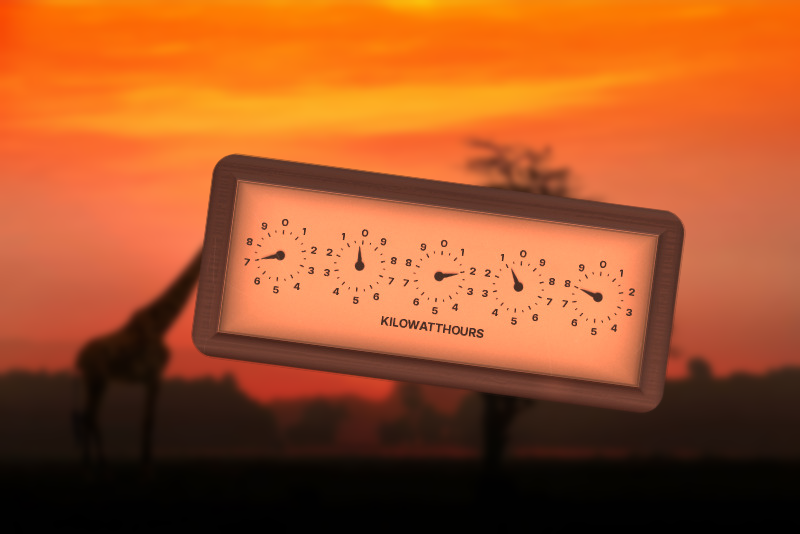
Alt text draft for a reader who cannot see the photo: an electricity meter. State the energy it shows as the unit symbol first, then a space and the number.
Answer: kWh 70208
